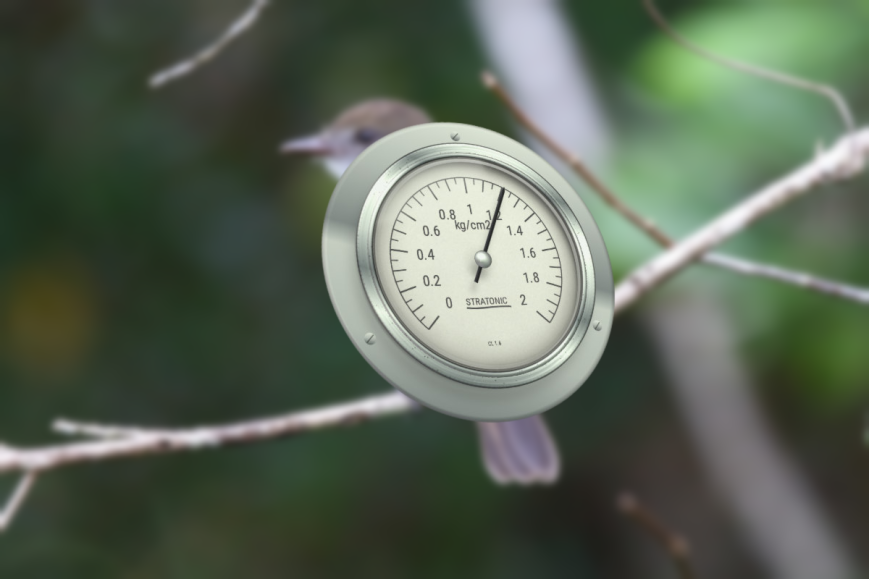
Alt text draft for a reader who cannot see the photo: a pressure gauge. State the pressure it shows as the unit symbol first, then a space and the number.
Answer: kg/cm² 1.2
